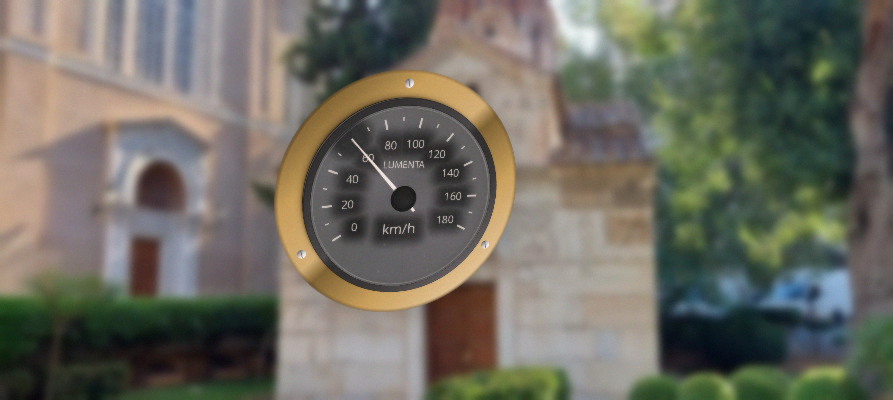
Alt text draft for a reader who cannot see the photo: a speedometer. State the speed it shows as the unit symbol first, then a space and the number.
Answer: km/h 60
